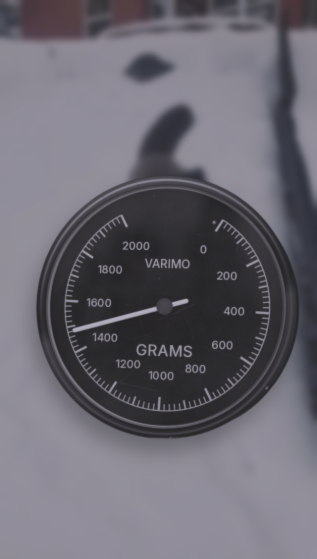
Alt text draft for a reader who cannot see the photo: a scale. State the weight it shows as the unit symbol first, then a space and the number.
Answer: g 1480
